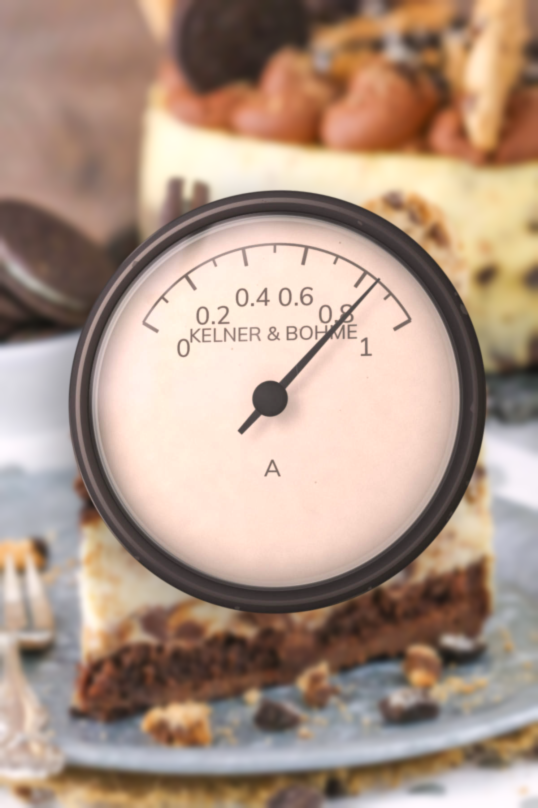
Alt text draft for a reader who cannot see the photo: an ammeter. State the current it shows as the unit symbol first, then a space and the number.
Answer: A 0.85
